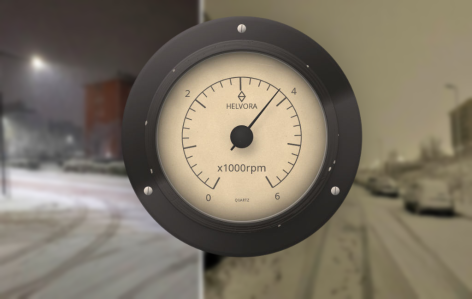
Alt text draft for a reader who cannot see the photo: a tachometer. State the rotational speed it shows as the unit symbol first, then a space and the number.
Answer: rpm 3800
